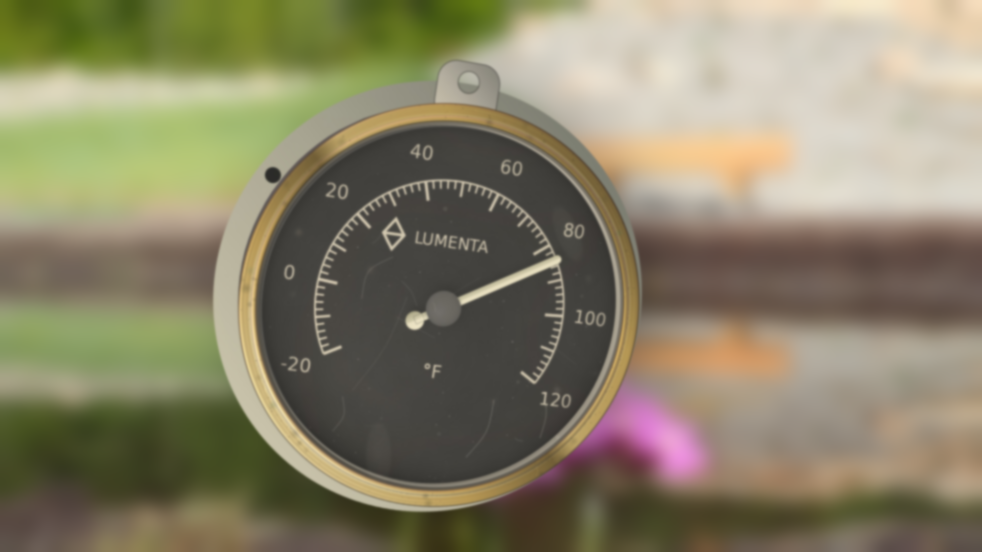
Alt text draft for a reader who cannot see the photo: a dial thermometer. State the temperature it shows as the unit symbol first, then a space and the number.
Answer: °F 84
